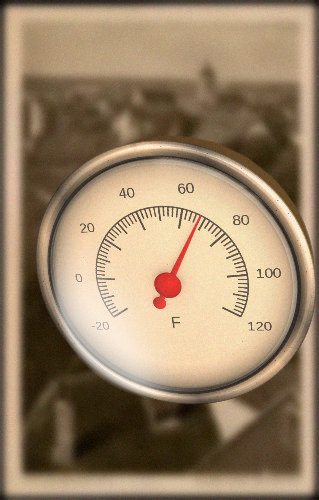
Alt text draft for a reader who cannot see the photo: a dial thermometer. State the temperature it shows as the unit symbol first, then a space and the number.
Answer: °F 68
